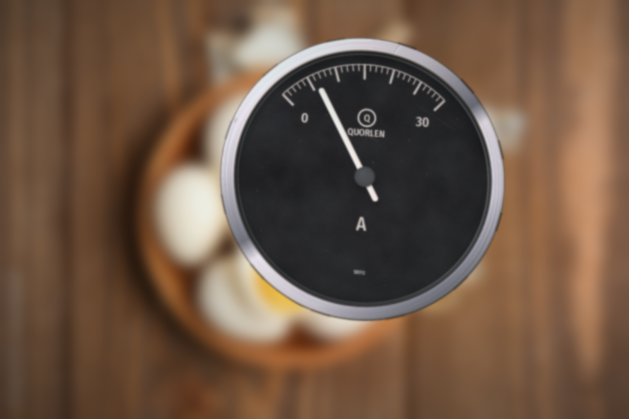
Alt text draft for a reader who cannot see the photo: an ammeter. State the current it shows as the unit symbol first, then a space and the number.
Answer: A 6
